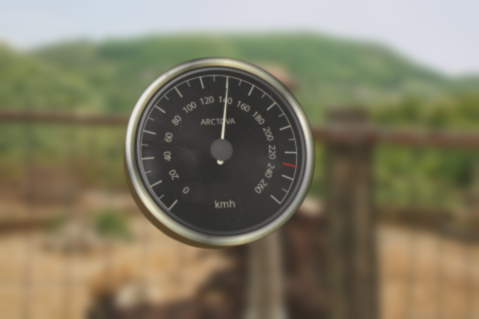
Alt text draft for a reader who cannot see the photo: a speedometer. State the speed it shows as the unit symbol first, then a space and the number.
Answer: km/h 140
